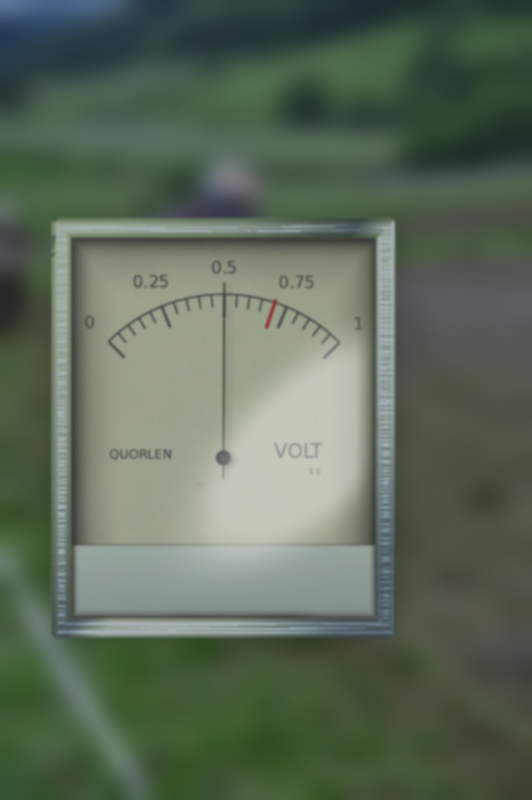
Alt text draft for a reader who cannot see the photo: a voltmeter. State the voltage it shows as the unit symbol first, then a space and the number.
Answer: V 0.5
